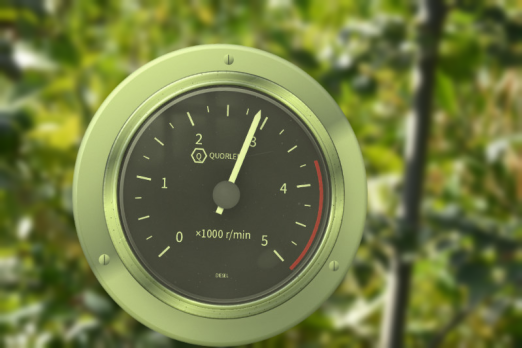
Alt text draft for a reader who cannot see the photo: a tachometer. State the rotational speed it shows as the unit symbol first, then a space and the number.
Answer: rpm 2875
